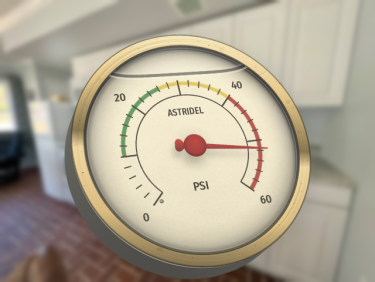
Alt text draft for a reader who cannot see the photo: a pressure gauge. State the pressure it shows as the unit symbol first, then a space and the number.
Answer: psi 52
